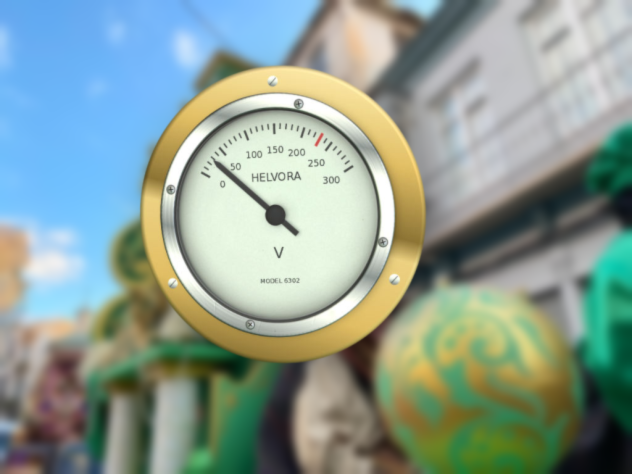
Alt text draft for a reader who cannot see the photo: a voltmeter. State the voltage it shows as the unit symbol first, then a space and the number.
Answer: V 30
